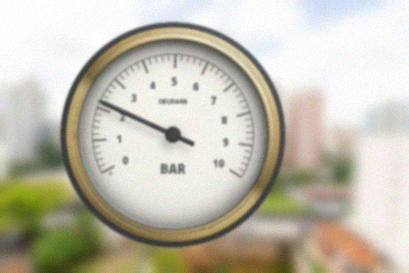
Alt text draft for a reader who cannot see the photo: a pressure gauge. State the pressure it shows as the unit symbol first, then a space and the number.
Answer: bar 2.2
